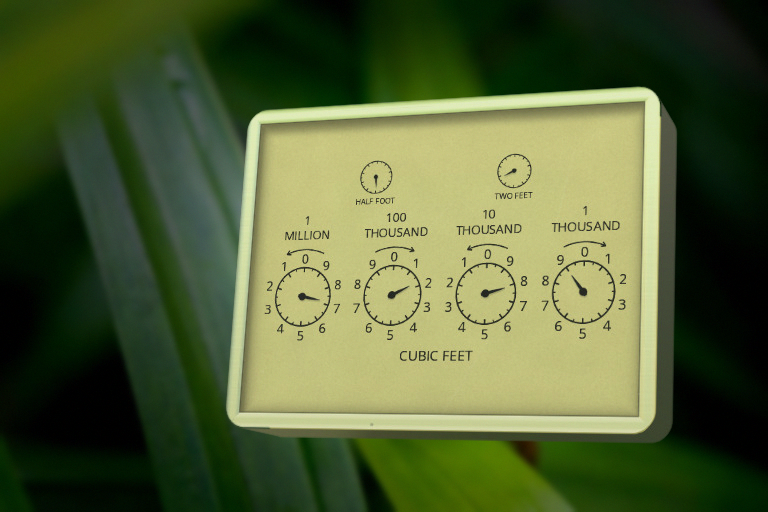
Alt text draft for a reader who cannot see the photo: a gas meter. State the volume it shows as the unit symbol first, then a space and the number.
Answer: ft³ 717900
